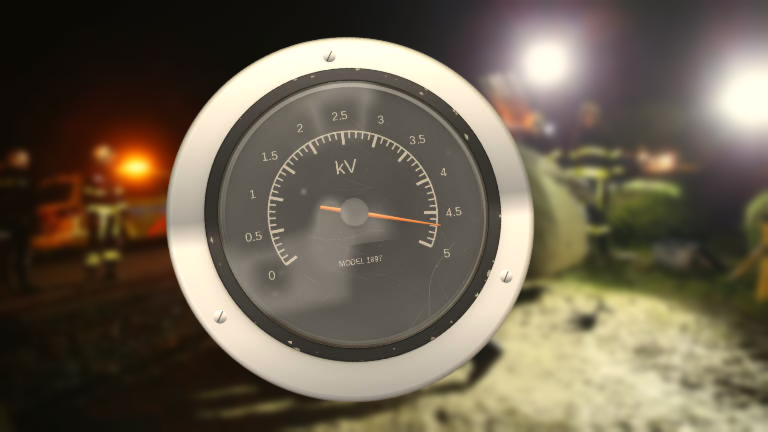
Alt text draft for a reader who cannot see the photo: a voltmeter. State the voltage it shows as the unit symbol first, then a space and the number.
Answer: kV 4.7
